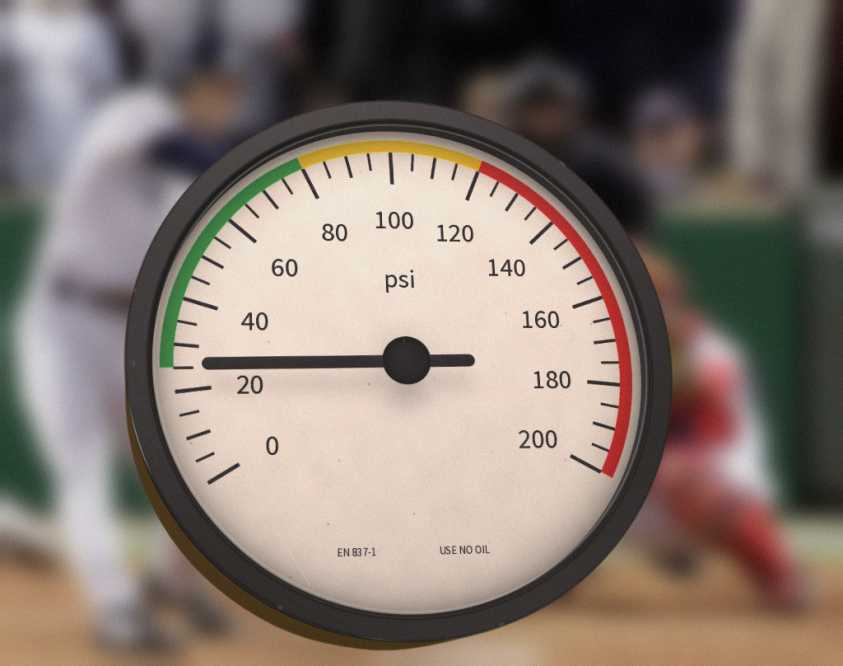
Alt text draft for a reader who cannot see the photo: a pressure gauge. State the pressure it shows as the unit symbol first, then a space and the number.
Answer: psi 25
